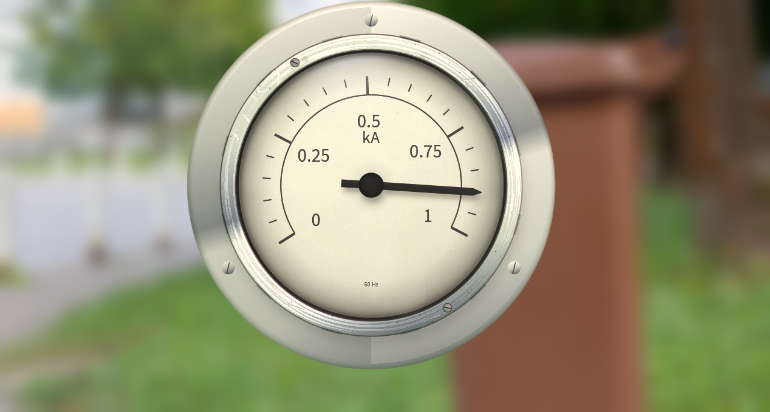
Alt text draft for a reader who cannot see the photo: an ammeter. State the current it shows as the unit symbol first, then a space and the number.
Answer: kA 0.9
